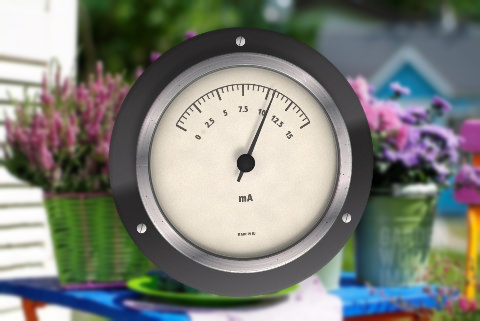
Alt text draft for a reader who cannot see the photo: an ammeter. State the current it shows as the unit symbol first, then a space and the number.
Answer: mA 10.5
